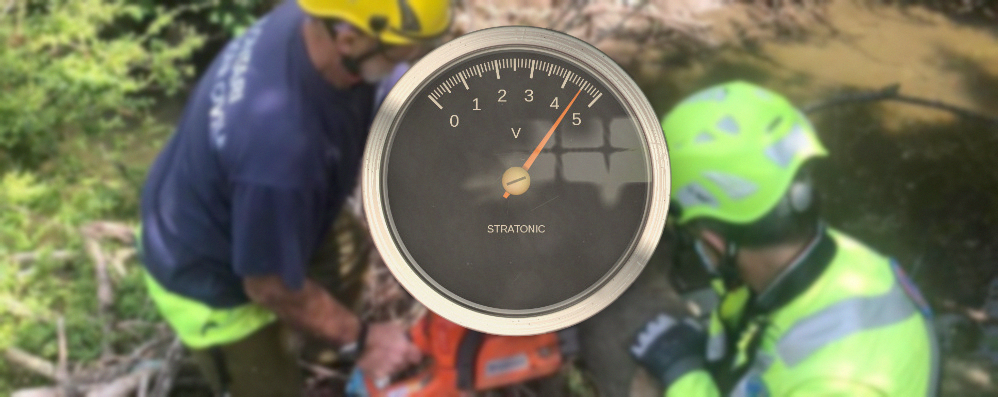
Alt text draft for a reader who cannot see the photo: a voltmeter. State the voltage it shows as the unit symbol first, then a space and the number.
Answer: V 4.5
